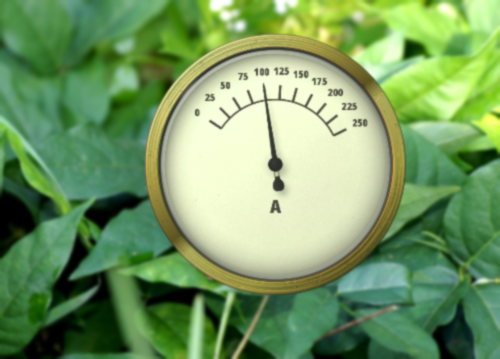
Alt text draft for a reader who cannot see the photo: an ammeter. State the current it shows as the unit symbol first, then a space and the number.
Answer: A 100
